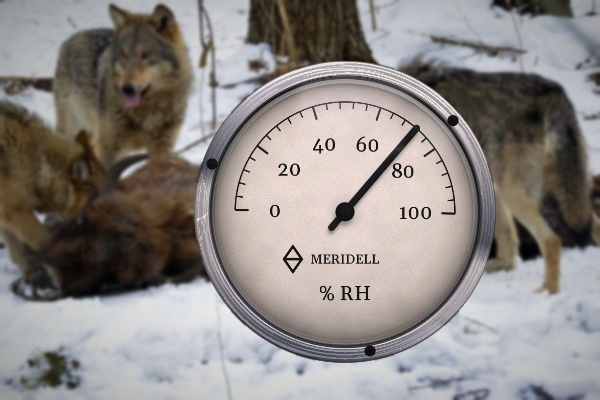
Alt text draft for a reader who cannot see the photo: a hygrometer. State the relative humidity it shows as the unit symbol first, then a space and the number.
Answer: % 72
